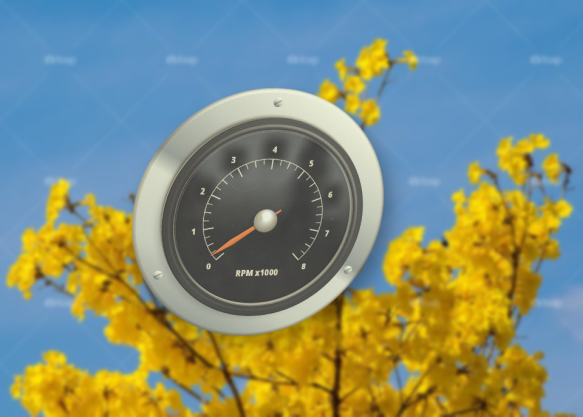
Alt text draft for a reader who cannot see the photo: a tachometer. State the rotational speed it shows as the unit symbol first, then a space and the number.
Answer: rpm 250
